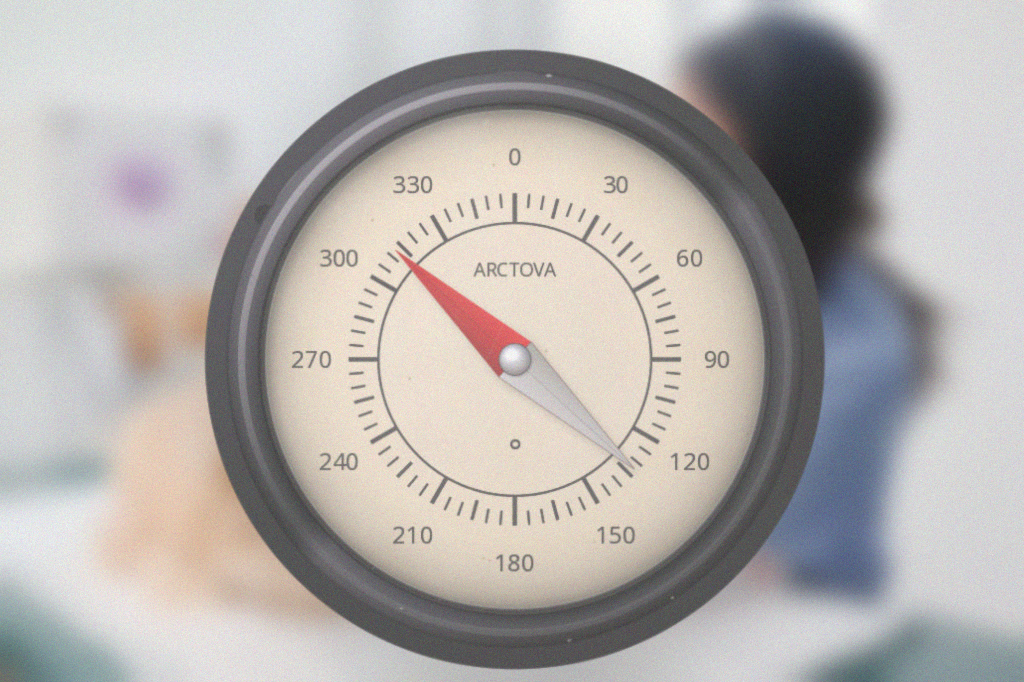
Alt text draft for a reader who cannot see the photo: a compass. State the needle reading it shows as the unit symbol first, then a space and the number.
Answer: ° 312.5
